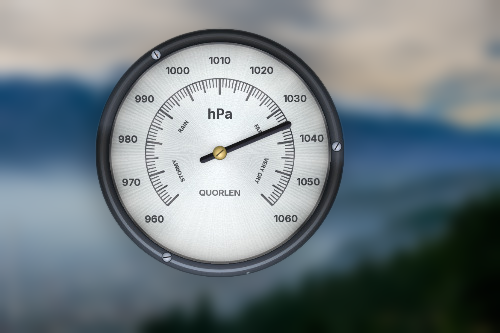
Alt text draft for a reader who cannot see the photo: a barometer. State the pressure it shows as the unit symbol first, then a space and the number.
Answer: hPa 1035
